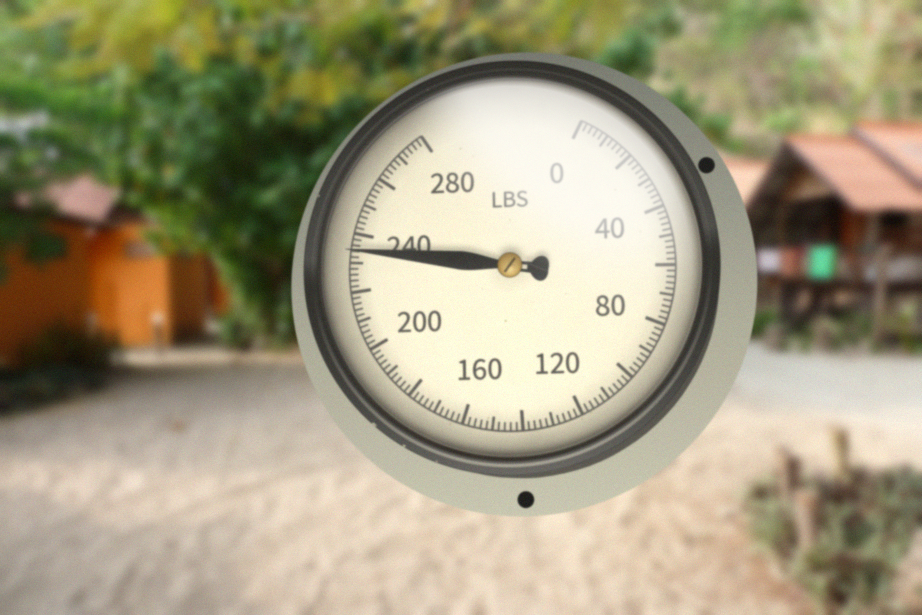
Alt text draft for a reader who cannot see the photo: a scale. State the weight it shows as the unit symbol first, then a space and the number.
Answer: lb 234
